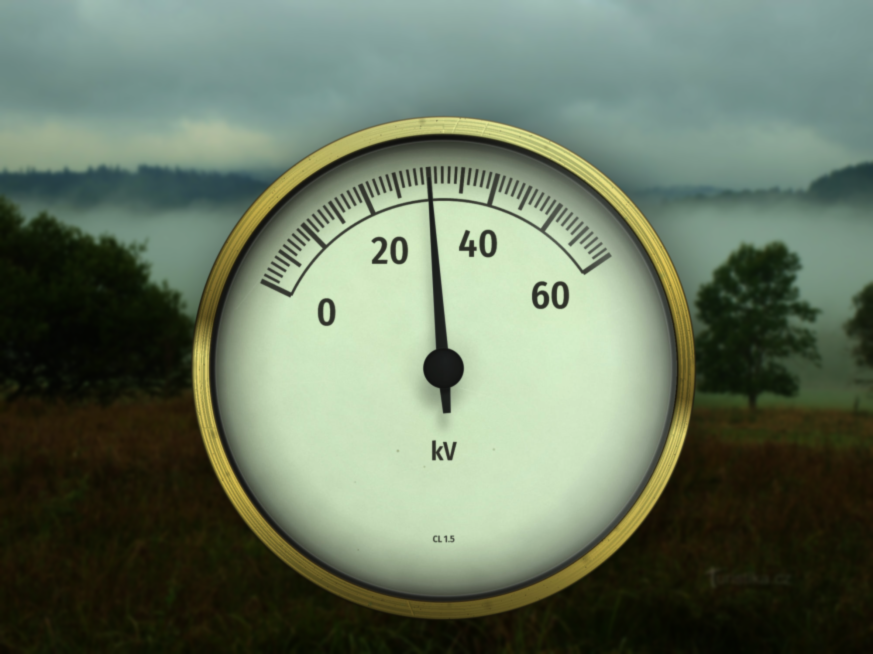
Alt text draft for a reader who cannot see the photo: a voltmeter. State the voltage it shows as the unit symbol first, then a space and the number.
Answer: kV 30
